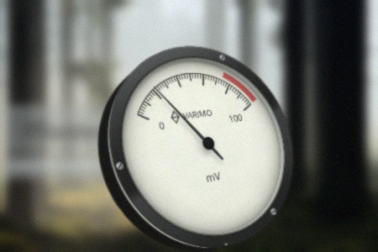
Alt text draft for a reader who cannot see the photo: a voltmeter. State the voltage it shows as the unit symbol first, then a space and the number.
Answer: mV 20
